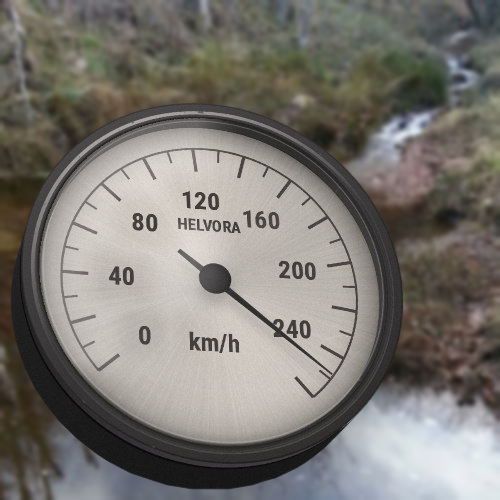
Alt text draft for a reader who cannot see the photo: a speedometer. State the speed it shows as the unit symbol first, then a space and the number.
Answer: km/h 250
